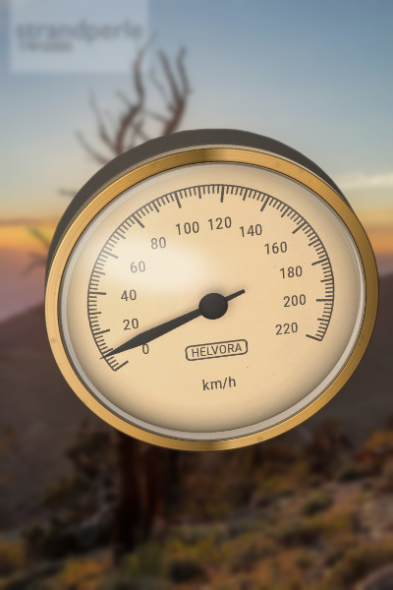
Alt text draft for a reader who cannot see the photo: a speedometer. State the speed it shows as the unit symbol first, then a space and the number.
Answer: km/h 10
